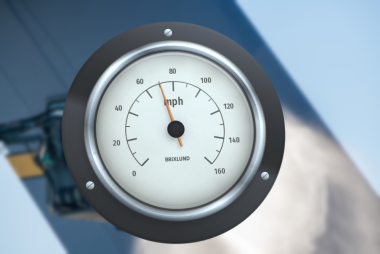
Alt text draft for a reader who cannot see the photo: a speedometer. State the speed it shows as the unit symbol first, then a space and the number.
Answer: mph 70
